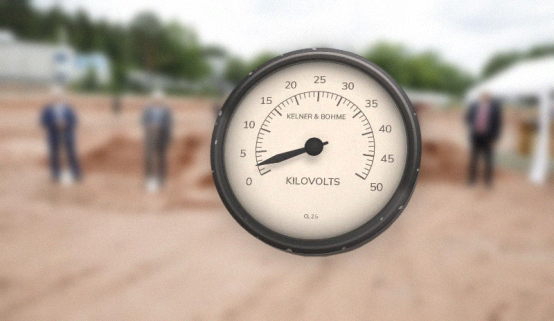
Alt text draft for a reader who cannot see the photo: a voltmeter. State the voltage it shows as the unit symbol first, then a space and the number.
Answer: kV 2
